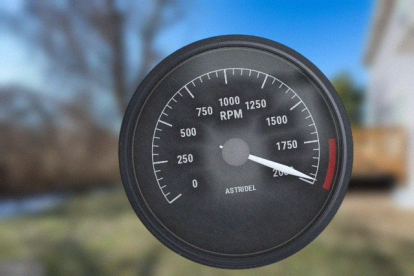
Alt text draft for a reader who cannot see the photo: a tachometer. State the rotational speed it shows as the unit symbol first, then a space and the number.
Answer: rpm 1975
